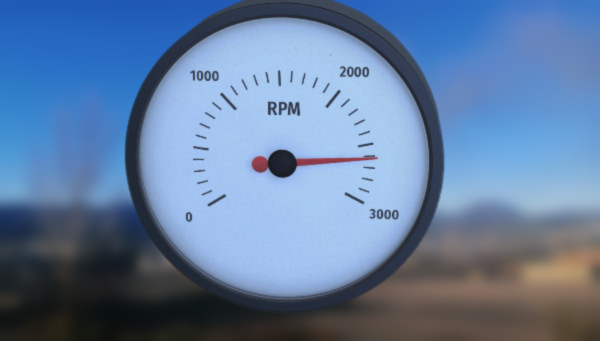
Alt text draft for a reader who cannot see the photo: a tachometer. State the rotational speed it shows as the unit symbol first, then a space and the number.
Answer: rpm 2600
